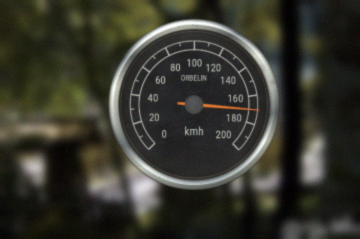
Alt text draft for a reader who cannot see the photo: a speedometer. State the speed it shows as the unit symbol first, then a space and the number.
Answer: km/h 170
